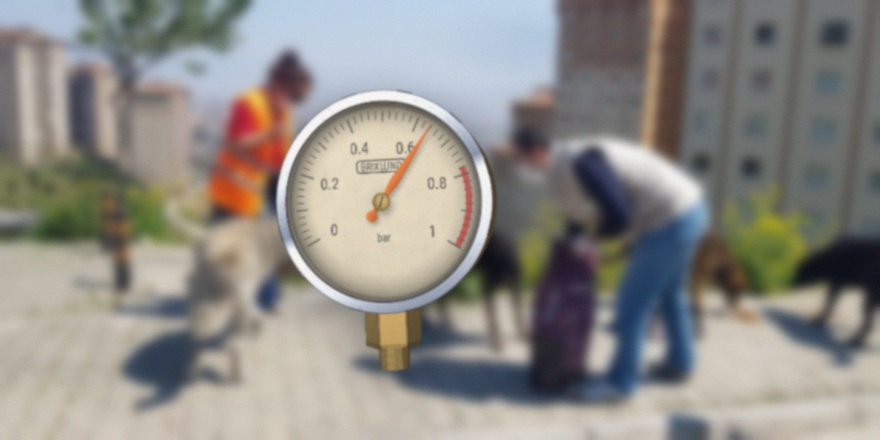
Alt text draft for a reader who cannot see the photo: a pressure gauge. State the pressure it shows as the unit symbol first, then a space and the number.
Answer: bar 0.64
